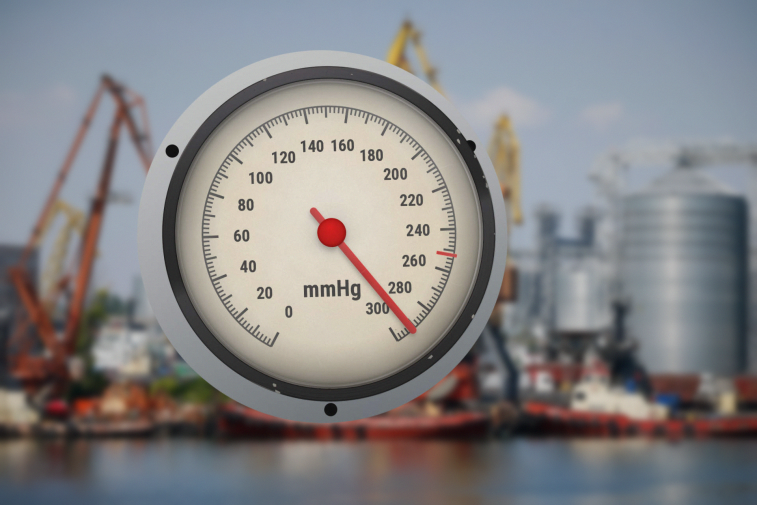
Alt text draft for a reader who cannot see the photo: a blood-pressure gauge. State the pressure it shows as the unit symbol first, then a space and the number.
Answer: mmHg 292
